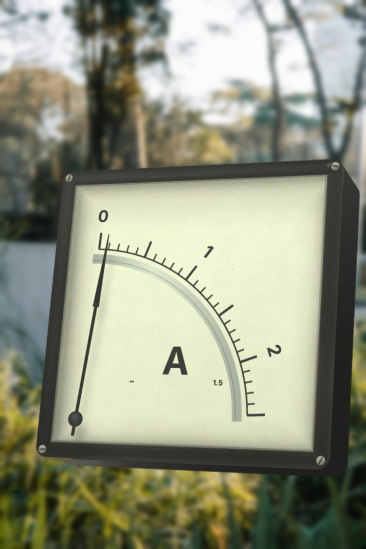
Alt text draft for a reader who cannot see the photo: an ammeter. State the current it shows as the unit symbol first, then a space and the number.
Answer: A 0.1
